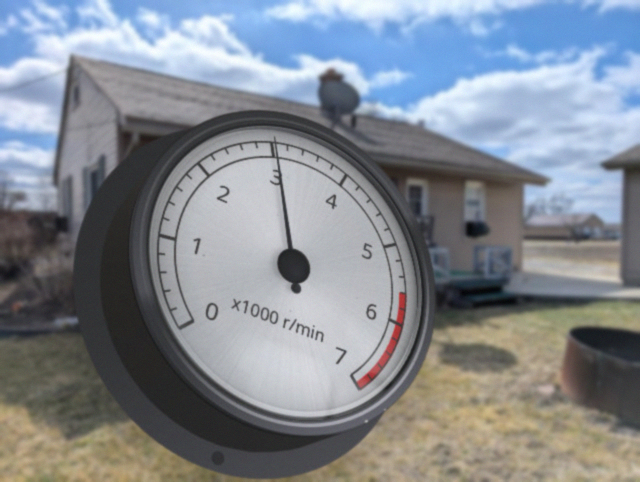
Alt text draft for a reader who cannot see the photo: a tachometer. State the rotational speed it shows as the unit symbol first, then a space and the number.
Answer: rpm 3000
